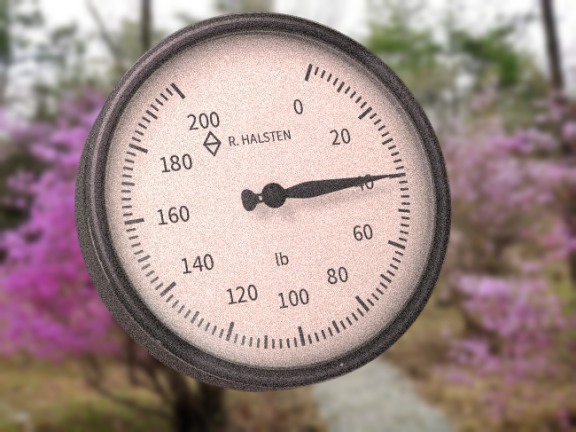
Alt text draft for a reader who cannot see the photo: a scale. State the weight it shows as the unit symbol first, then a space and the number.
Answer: lb 40
